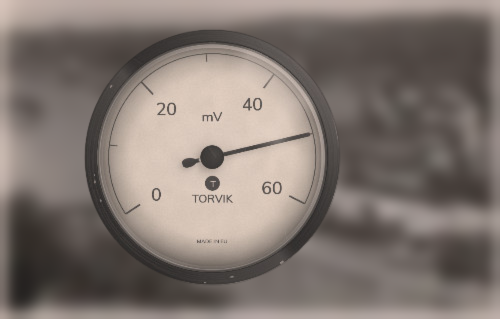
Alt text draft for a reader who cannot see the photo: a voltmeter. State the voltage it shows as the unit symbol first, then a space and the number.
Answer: mV 50
